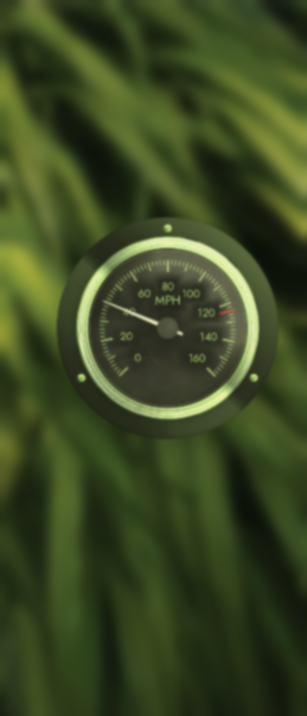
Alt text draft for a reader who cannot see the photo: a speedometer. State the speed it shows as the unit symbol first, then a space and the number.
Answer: mph 40
